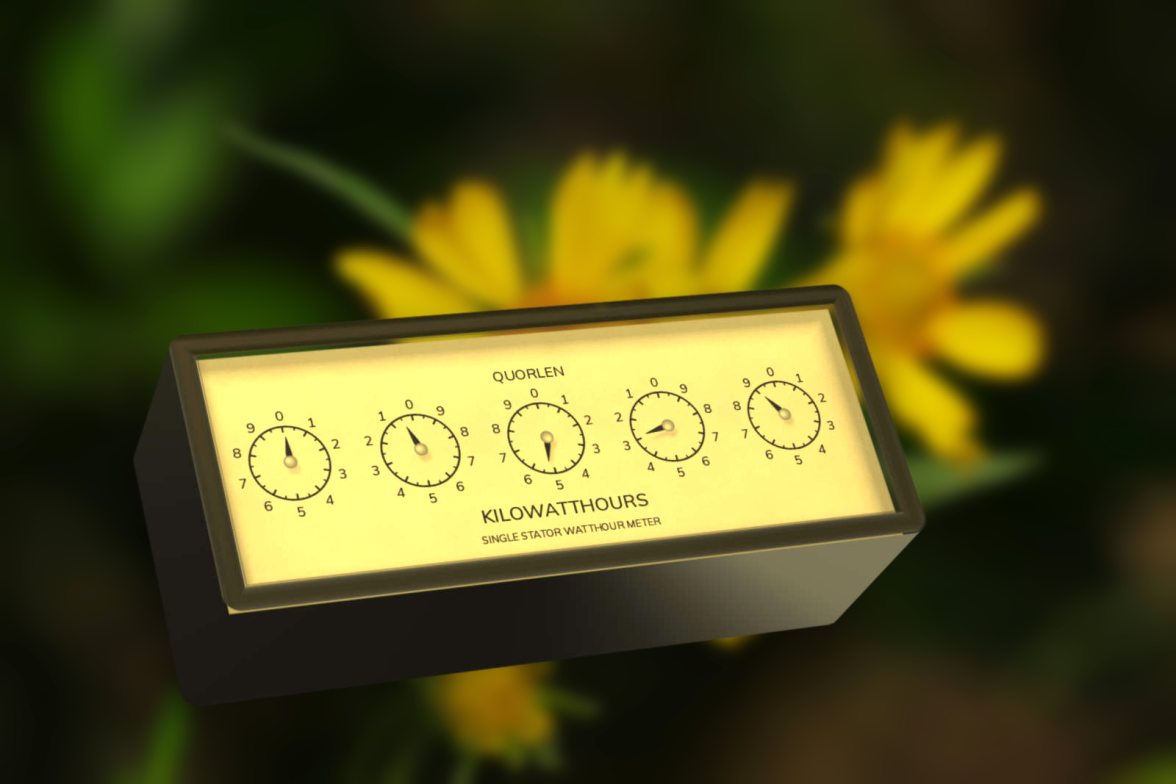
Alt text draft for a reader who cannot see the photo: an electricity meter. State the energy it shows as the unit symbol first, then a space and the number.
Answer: kWh 529
